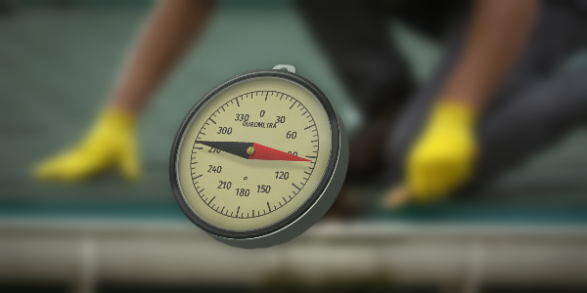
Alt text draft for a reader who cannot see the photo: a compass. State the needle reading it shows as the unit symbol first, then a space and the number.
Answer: ° 95
